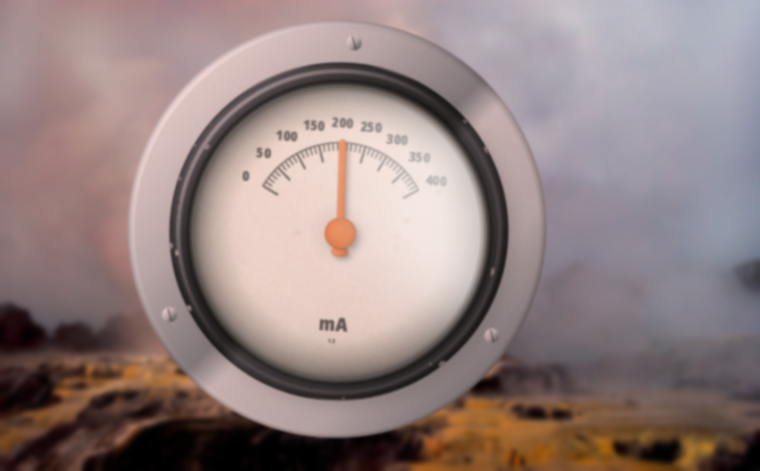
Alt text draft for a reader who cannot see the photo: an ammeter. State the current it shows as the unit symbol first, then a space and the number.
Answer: mA 200
